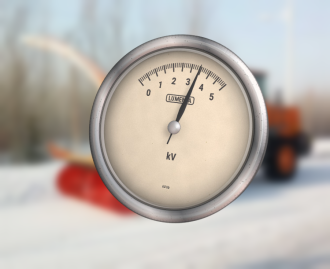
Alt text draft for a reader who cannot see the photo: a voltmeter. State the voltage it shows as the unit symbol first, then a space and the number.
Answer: kV 3.5
